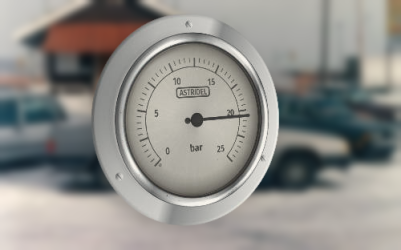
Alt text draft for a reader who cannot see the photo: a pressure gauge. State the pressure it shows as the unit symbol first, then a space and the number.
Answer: bar 20.5
